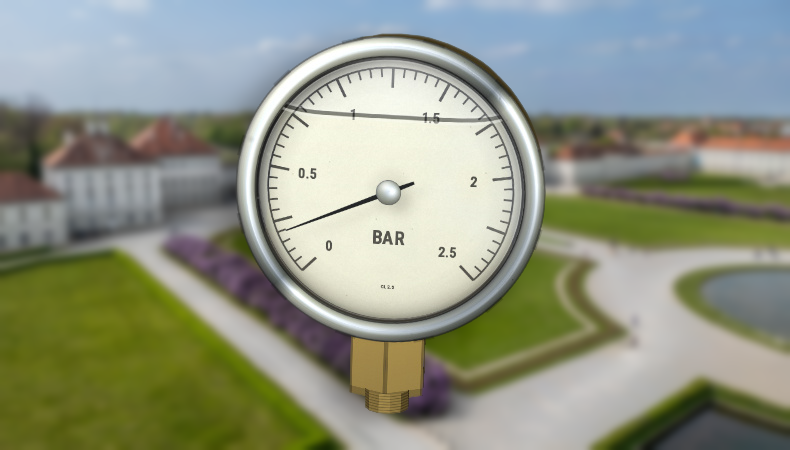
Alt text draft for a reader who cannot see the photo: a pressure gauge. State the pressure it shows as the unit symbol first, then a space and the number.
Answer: bar 0.2
